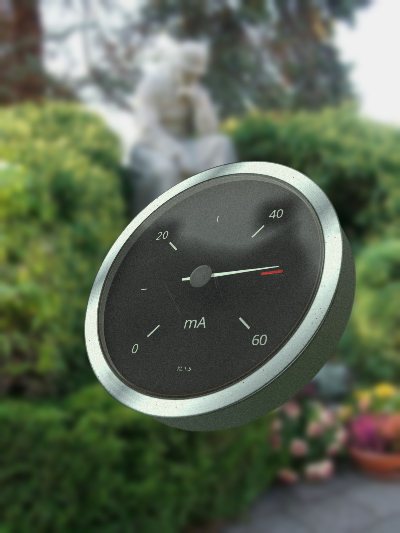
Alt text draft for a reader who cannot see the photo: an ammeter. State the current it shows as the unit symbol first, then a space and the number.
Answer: mA 50
